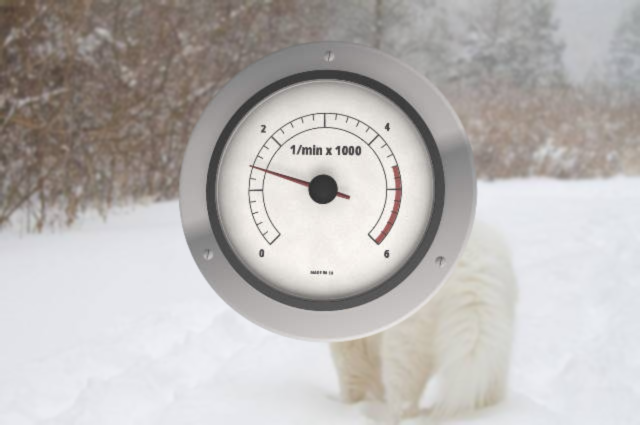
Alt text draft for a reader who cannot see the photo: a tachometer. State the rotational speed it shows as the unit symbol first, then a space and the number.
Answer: rpm 1400
